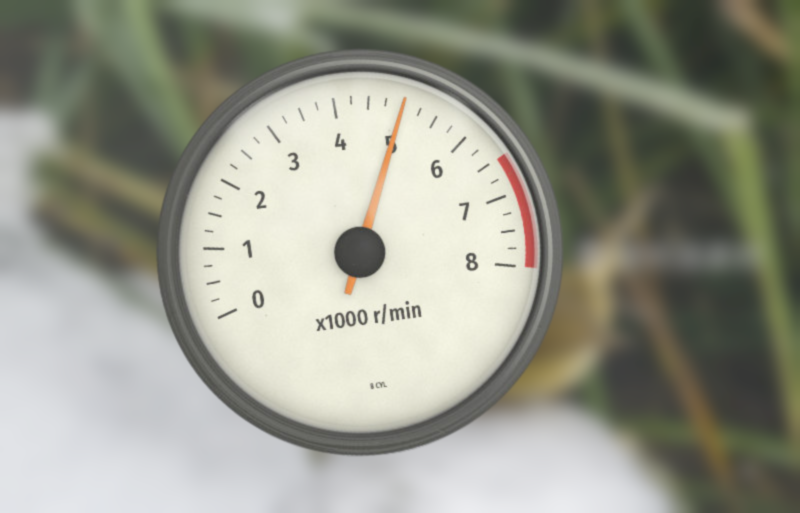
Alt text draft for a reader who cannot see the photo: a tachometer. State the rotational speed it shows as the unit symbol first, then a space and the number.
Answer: rpm 5000
